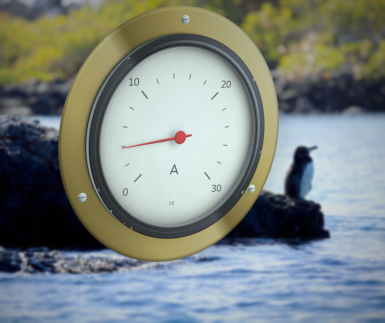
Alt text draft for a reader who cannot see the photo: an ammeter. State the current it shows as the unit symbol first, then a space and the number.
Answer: A 4
